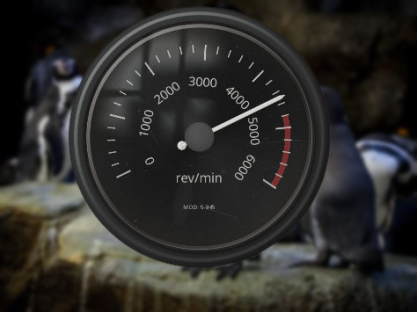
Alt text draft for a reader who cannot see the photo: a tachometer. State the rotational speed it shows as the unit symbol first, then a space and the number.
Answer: rpm 4500
